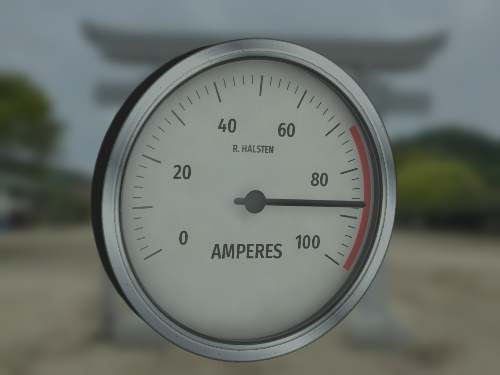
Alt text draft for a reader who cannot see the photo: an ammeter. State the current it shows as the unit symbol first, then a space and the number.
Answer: A 87
